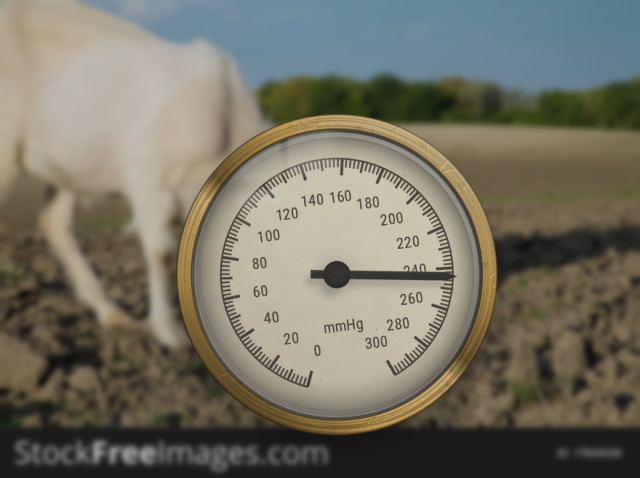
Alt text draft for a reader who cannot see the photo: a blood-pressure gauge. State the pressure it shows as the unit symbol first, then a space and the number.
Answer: mmHg 244
